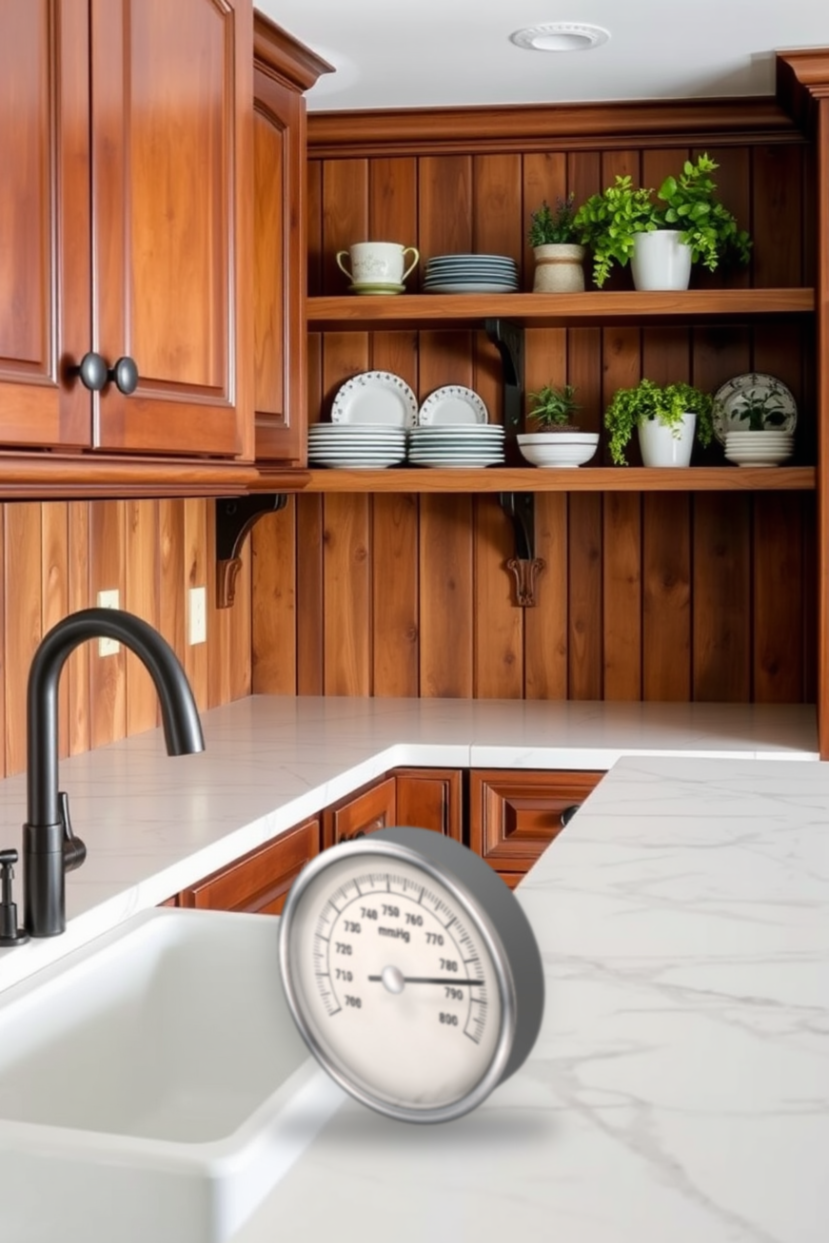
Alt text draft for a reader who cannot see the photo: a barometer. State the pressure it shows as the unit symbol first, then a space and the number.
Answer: mmHg 785
